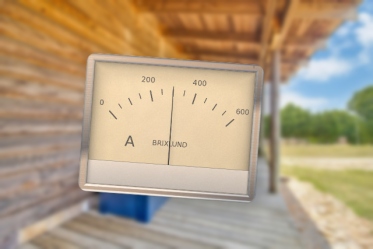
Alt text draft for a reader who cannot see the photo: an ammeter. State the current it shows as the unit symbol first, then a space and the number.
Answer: A 300
